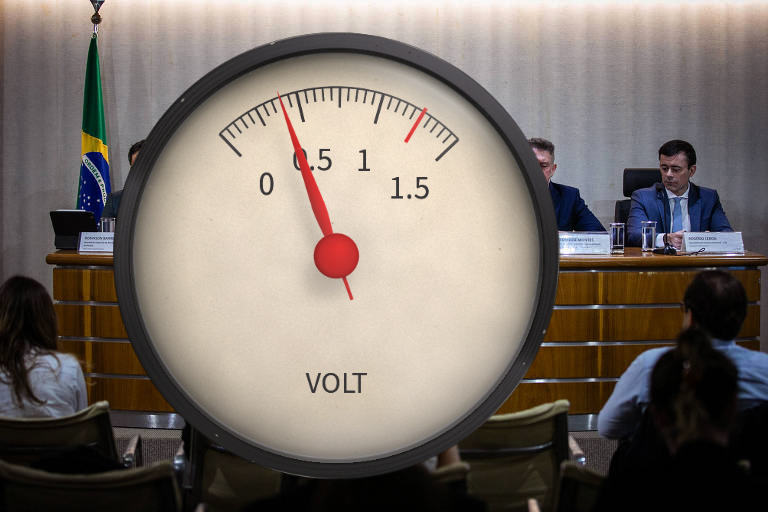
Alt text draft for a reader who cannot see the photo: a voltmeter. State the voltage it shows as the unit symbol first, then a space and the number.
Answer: V 0.4
